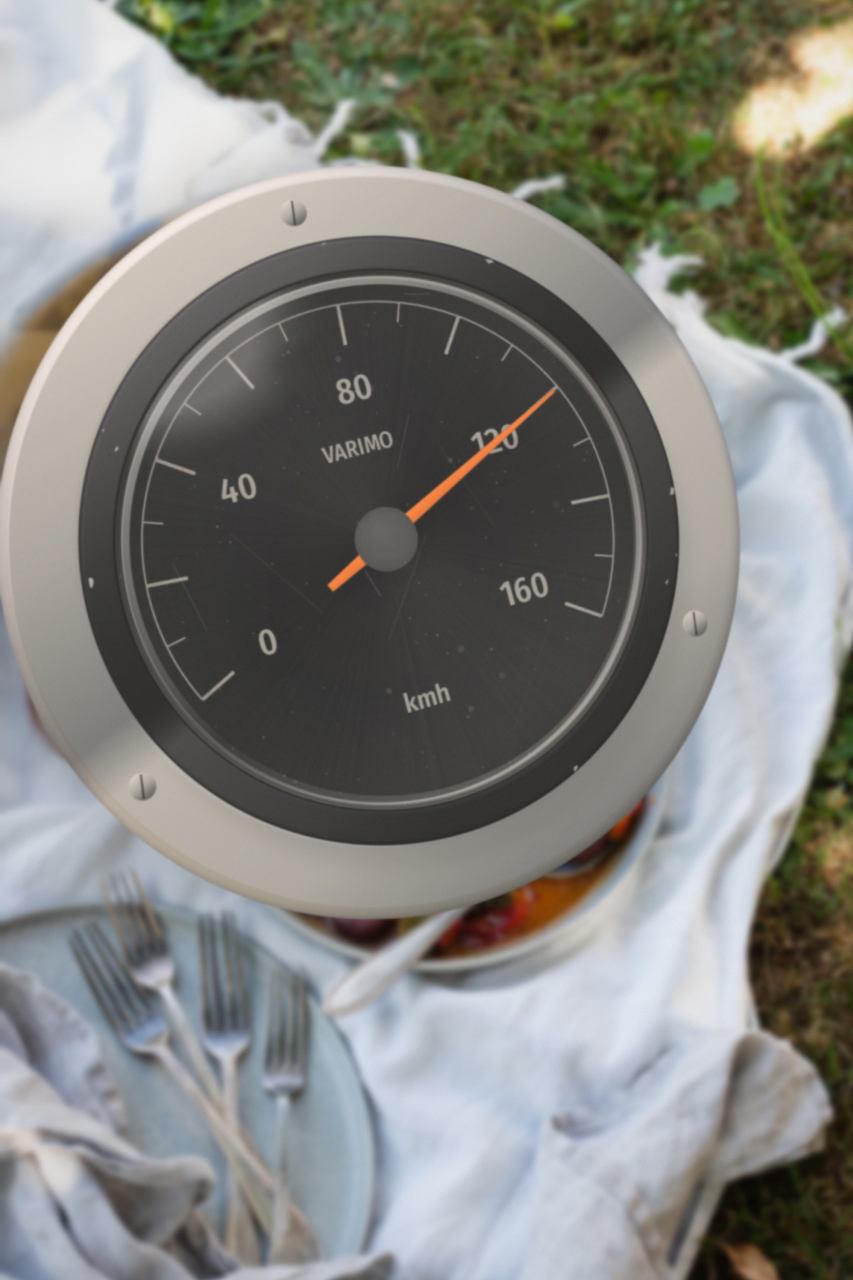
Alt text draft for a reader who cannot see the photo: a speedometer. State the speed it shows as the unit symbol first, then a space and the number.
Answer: km/h 120
